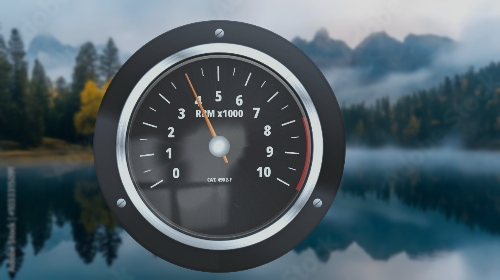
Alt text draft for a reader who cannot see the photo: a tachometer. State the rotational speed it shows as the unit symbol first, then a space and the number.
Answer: rpm 4000
